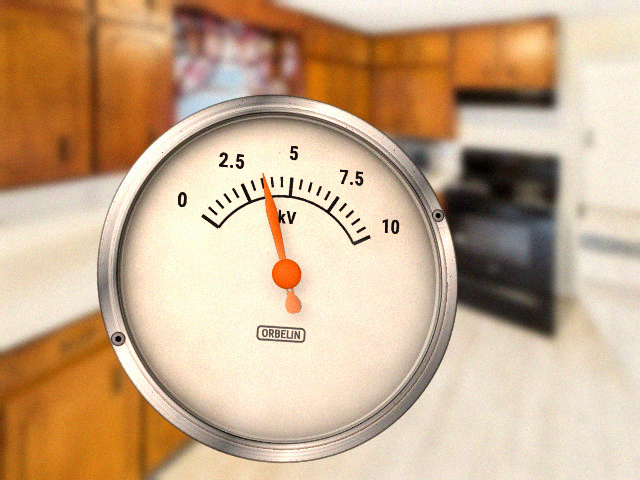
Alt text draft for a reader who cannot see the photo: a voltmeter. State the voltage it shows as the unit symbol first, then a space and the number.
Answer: kV 3.5
